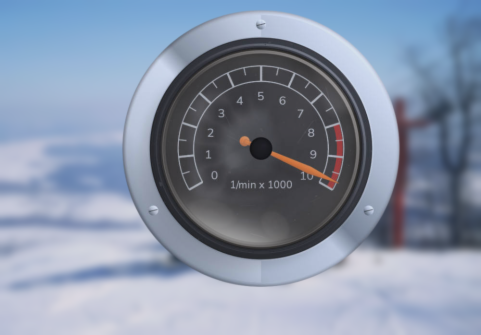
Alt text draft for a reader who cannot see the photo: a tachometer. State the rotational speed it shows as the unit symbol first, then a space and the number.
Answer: rpm 9750
